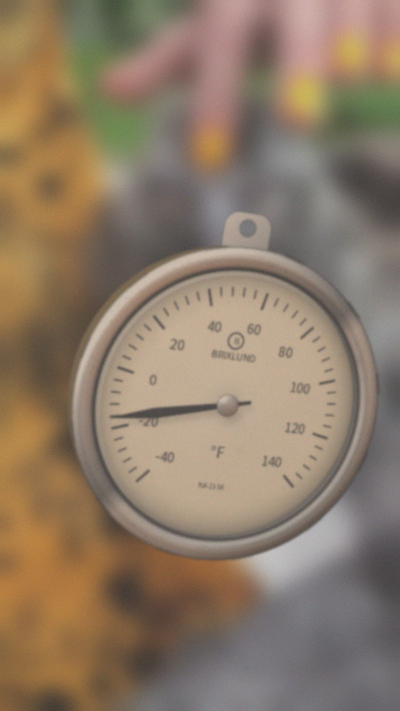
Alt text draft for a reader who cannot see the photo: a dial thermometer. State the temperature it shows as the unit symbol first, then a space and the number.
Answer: °F -16
